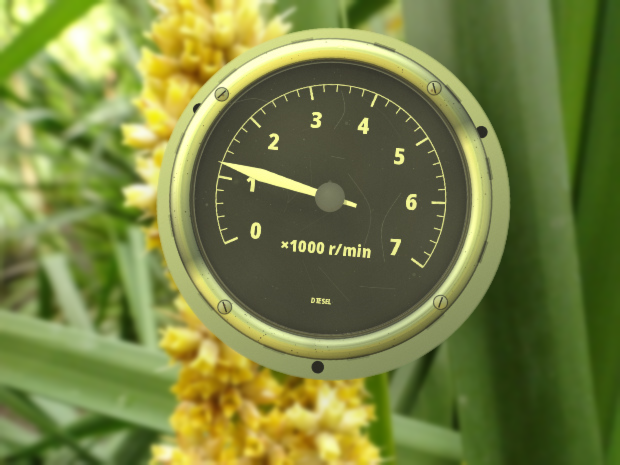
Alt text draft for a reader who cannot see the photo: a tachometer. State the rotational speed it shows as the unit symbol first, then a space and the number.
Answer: rpm 1200
